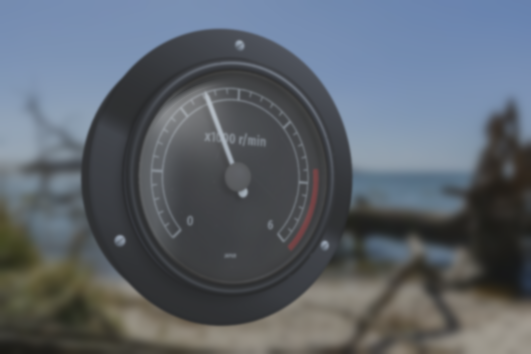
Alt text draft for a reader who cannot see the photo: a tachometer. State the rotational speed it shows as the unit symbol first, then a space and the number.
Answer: rpm 2400
